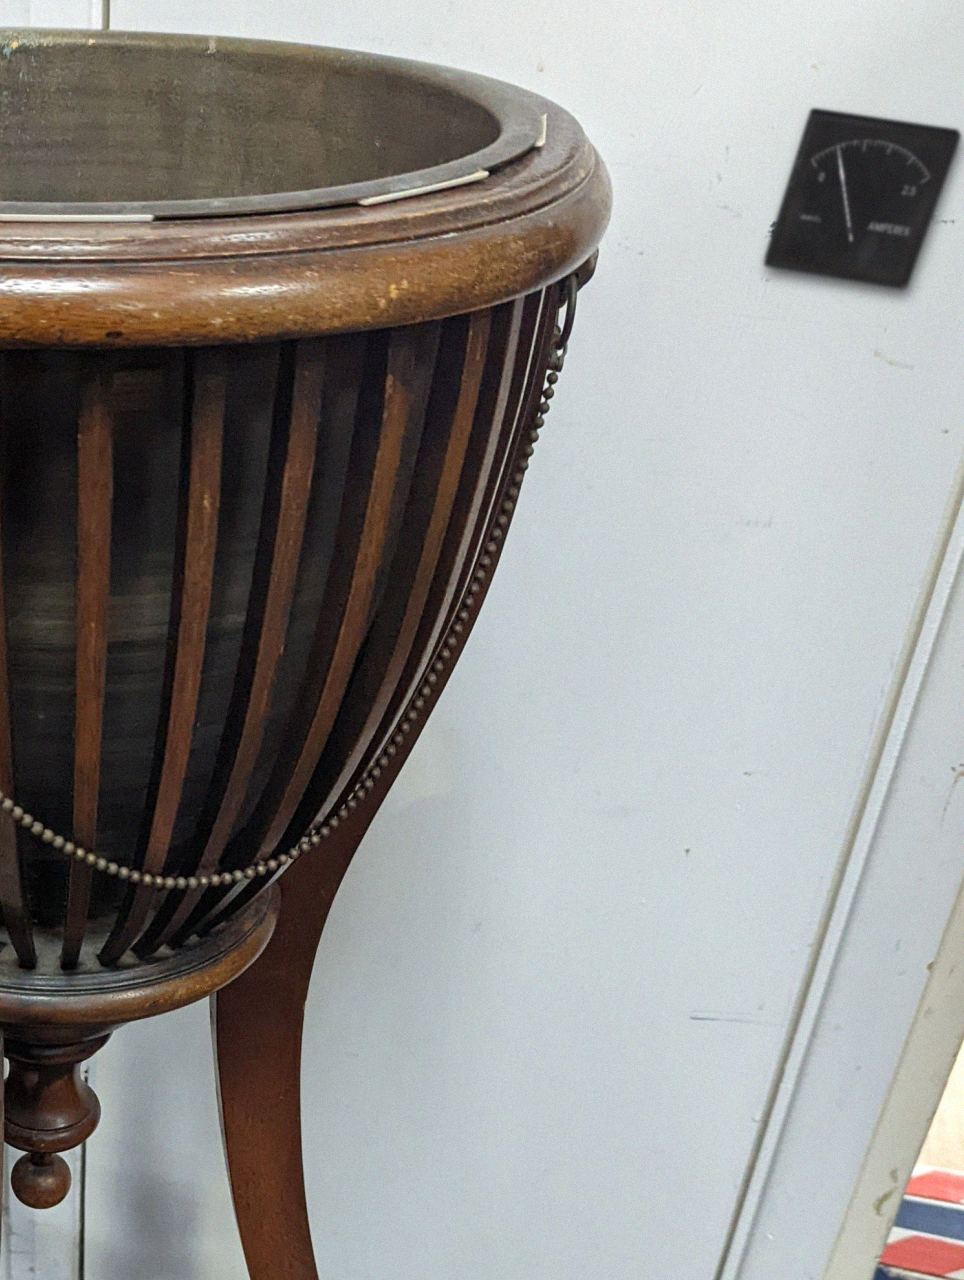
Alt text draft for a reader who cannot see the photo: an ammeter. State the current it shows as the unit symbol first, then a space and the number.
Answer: A 0.5
